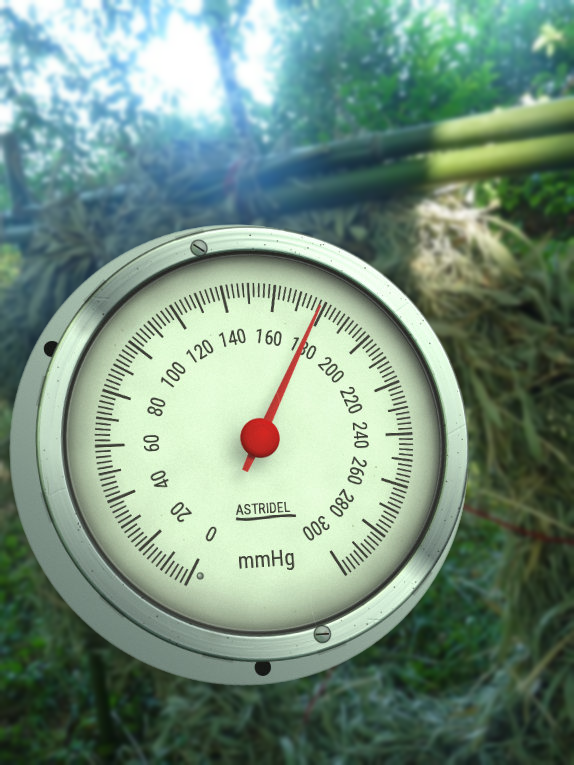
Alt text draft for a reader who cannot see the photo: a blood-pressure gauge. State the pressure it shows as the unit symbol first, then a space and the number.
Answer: mmHg 178
